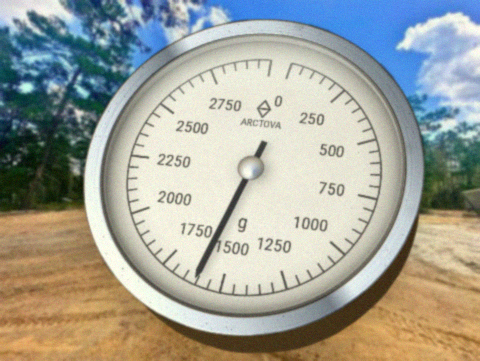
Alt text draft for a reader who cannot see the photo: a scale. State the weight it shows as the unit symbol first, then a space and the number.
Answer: g 1600
